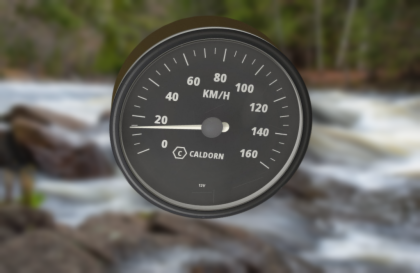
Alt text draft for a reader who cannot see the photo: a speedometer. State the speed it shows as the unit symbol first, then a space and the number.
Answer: km/h 15
